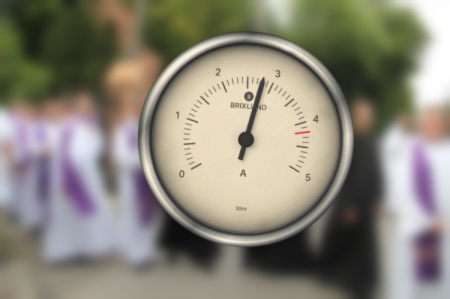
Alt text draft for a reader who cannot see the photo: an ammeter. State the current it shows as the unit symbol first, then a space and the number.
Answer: A 2.8
